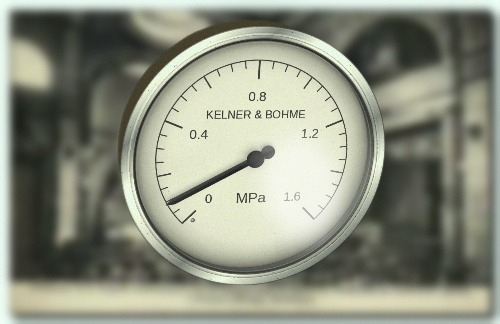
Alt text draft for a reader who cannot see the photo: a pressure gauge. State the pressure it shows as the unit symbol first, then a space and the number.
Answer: MPa 0.1
